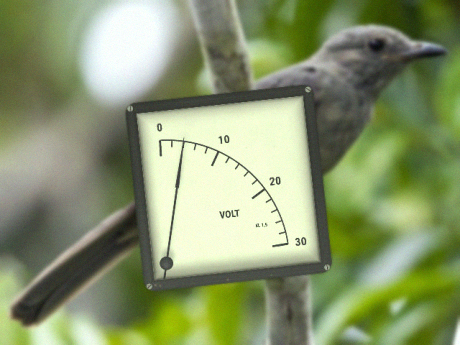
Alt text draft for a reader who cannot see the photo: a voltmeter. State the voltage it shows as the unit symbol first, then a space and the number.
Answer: V 4
